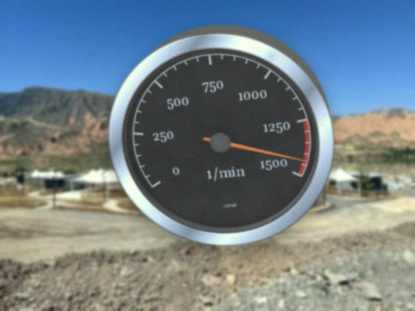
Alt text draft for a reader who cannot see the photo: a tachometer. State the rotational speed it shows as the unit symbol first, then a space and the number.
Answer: rpm 1425
